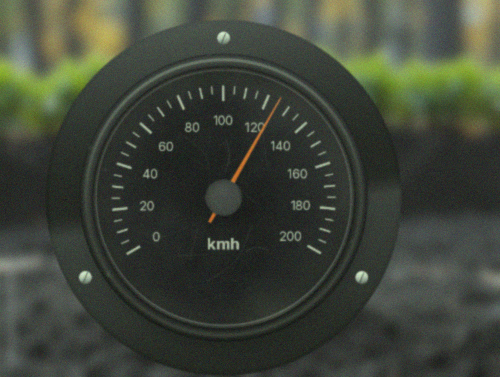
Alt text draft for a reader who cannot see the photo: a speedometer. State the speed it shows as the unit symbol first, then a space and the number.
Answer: km/h 125
